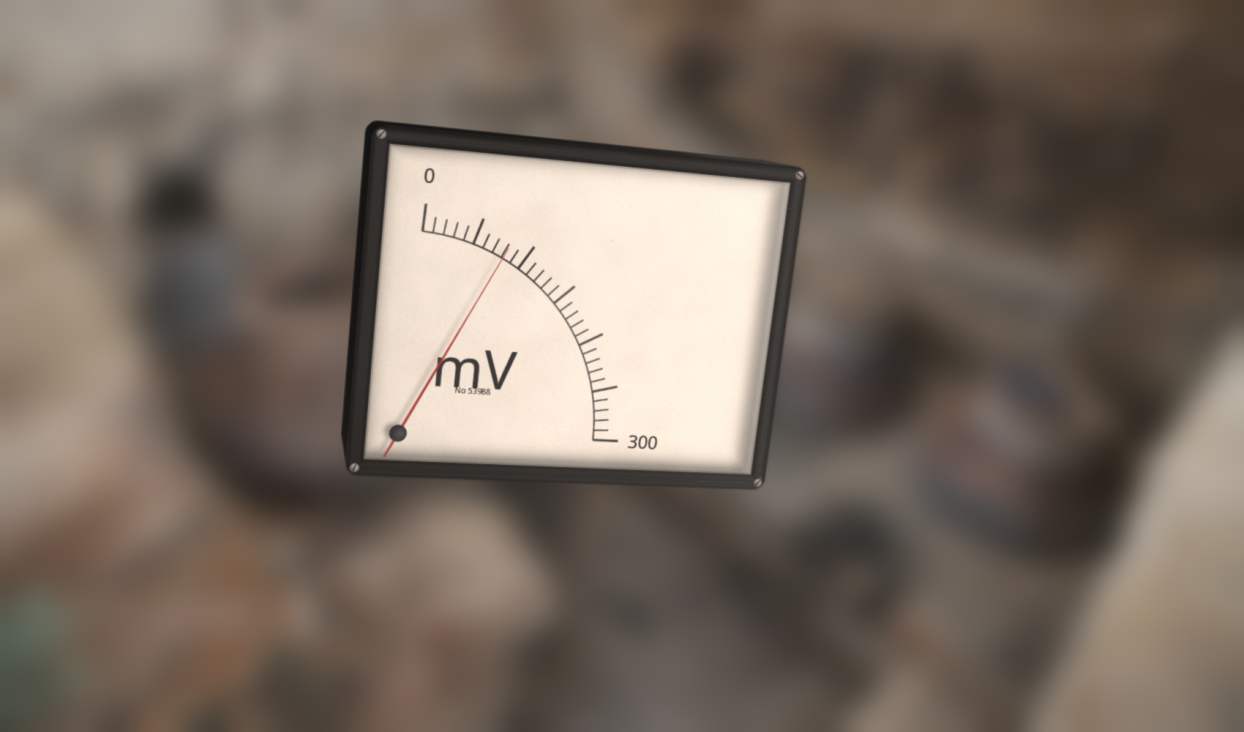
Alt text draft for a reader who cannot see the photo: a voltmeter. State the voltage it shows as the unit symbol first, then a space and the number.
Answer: mV 80
